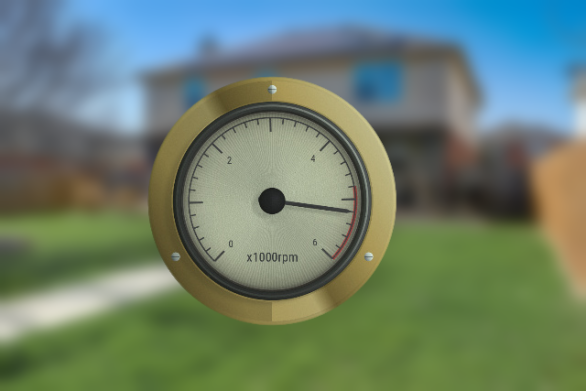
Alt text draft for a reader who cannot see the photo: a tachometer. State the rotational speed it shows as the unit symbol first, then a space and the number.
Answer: rpm 5200
